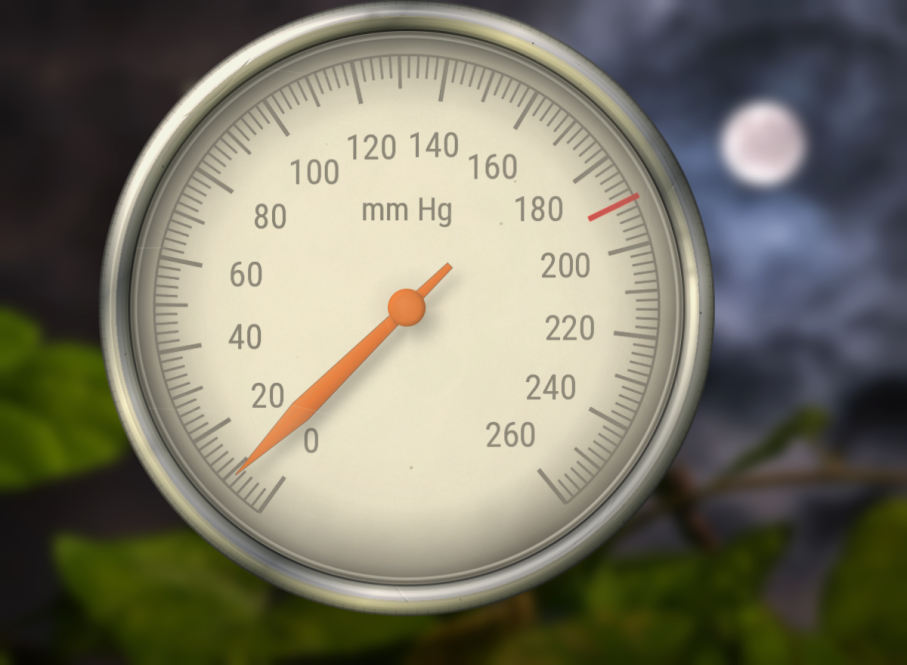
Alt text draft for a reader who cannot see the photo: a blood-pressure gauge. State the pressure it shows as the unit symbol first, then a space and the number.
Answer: mmHg 9
